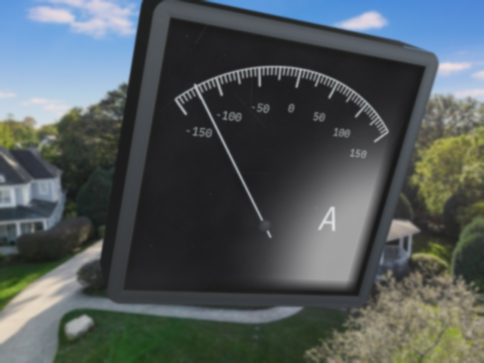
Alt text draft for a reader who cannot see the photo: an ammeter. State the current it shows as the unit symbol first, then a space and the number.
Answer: A -125
